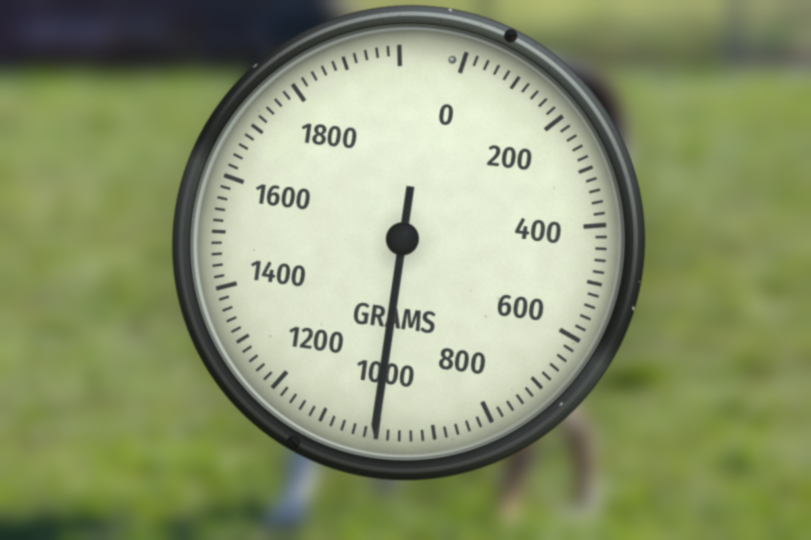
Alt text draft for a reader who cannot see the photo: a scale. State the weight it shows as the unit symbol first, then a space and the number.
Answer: g 1000
